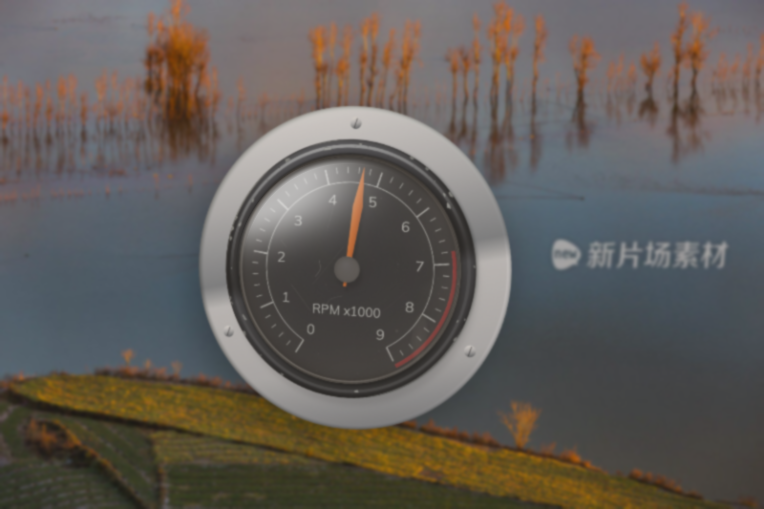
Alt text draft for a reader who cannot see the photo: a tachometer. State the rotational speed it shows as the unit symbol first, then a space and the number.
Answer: rpm 4700
